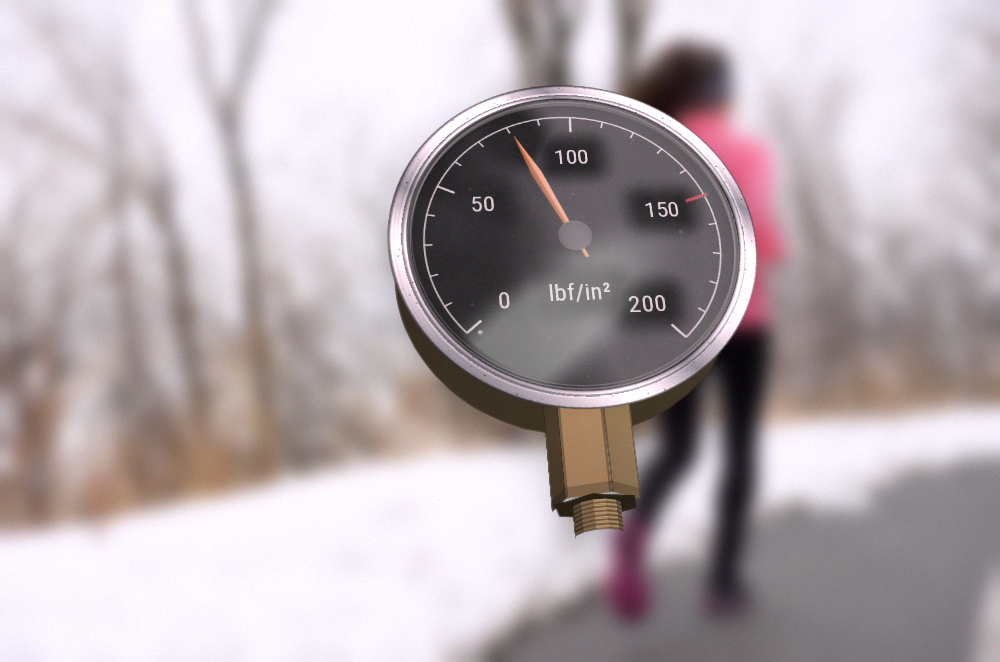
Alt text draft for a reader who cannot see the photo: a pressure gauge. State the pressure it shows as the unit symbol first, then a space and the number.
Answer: psi 80
